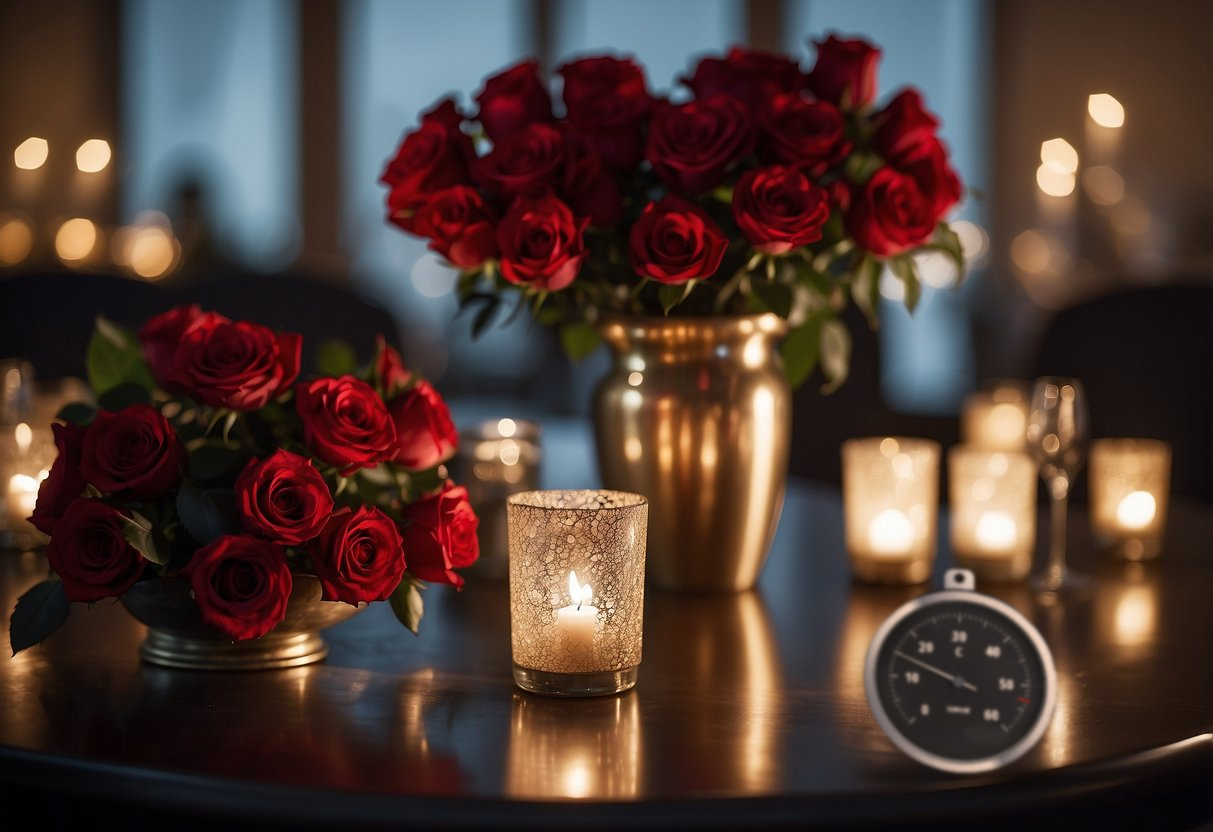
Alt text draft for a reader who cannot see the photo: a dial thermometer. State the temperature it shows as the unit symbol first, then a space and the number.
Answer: °C 15
